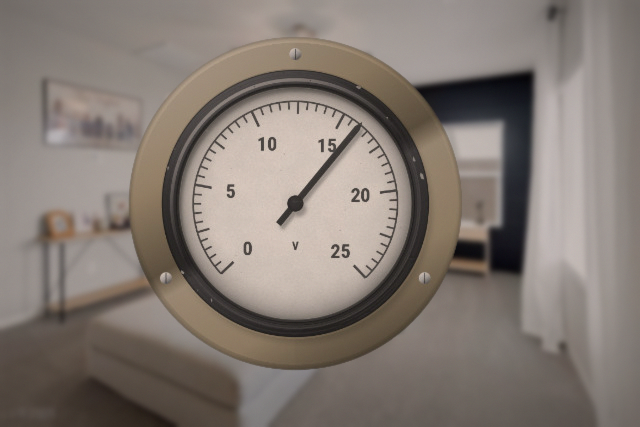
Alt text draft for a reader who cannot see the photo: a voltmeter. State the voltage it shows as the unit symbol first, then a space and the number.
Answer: V 16
